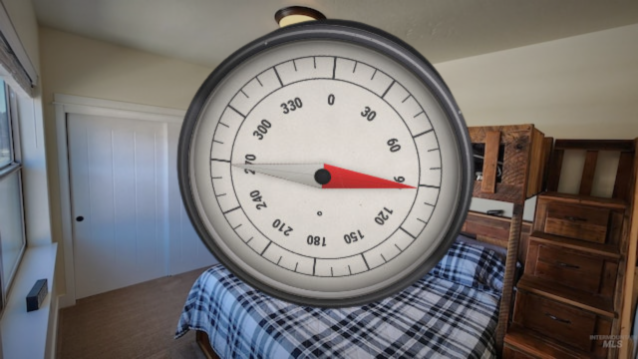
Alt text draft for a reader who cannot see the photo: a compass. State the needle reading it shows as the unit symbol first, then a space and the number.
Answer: ° 90
